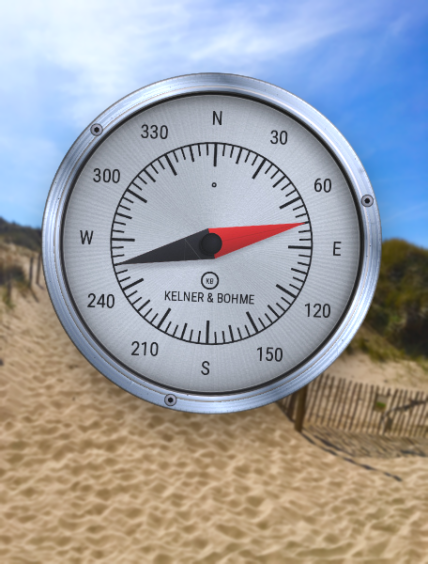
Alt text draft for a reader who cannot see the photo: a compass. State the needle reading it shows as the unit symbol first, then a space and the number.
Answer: ° 75
